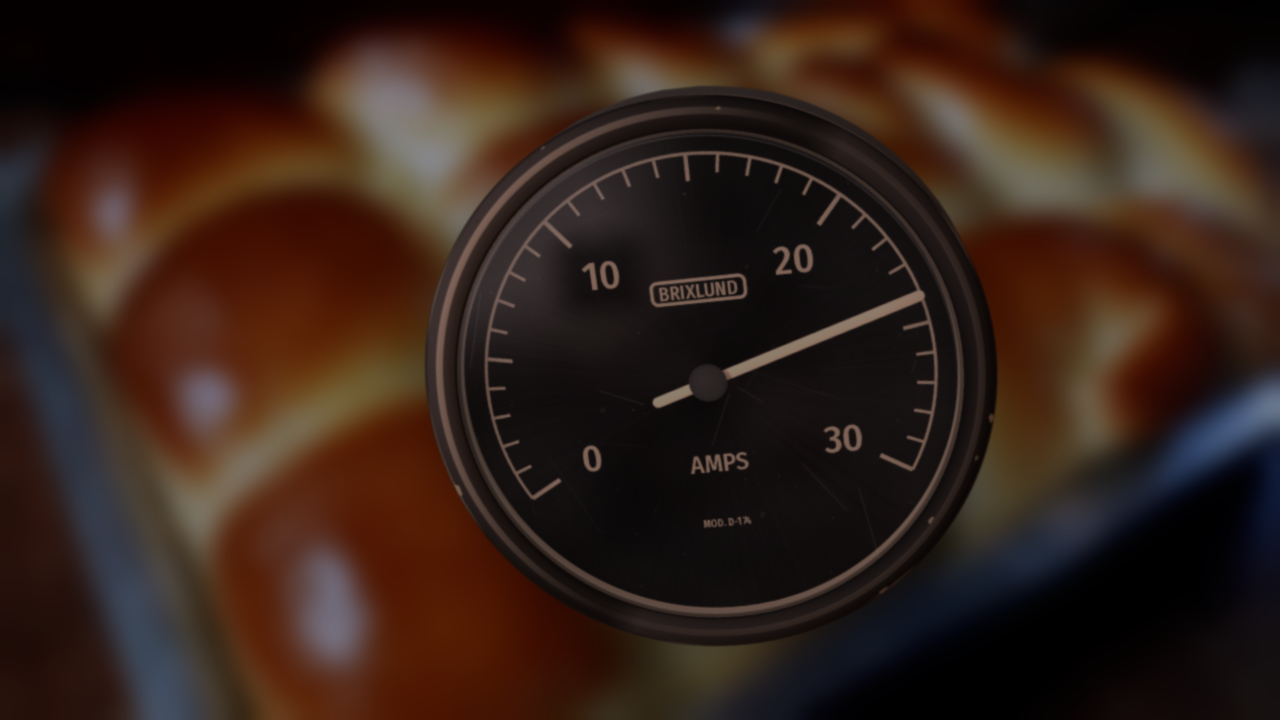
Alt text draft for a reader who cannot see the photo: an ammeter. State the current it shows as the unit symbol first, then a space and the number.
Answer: A 24
